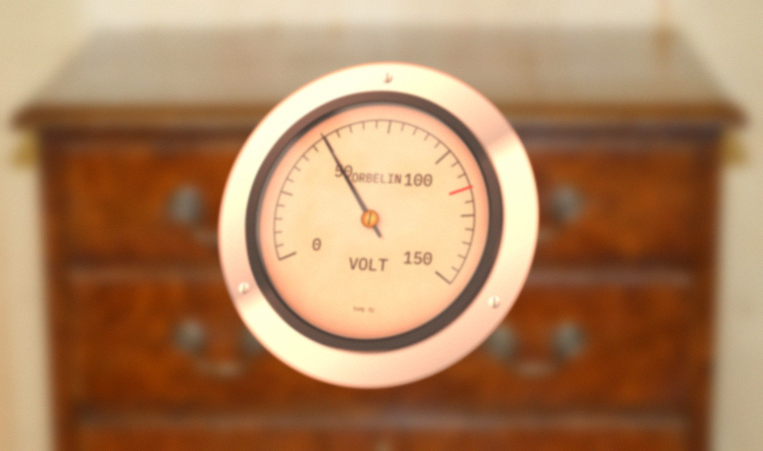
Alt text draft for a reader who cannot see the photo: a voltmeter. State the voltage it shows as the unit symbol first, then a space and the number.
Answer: V 50
